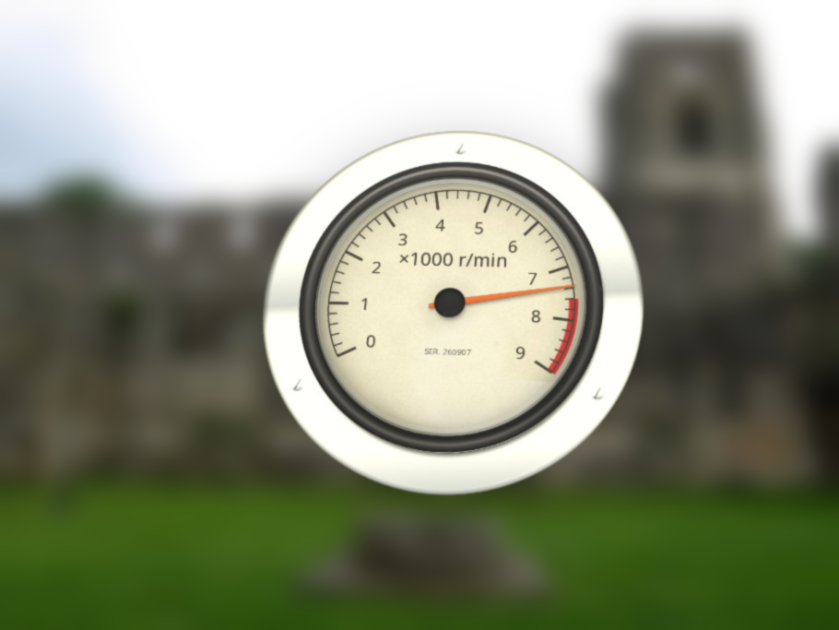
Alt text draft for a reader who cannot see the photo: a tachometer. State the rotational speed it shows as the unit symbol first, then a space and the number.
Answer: rpm 7400
